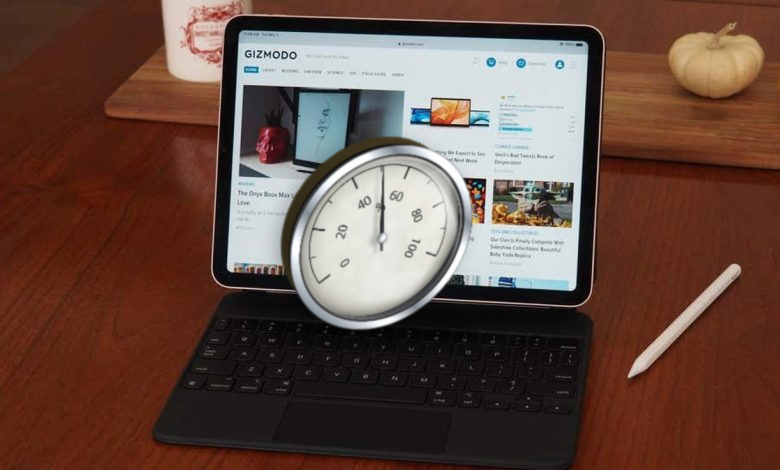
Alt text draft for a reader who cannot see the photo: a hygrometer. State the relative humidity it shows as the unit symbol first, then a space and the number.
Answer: % 50
